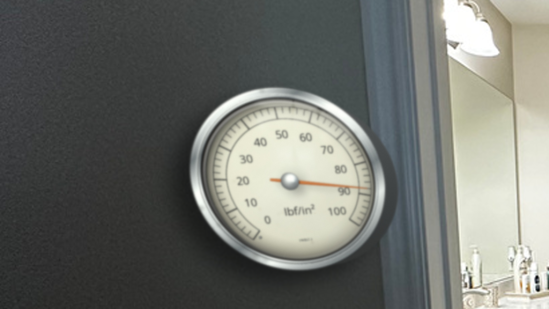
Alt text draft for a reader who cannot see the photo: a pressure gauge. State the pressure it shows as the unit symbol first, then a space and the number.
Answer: psi 88
